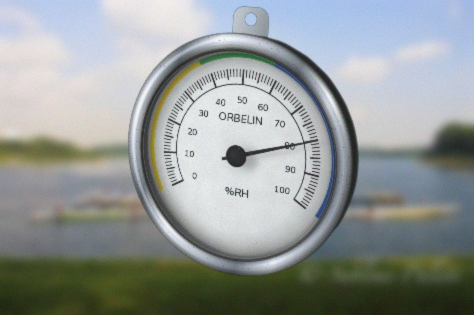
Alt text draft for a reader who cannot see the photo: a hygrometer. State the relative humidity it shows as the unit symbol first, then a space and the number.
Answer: % 80
